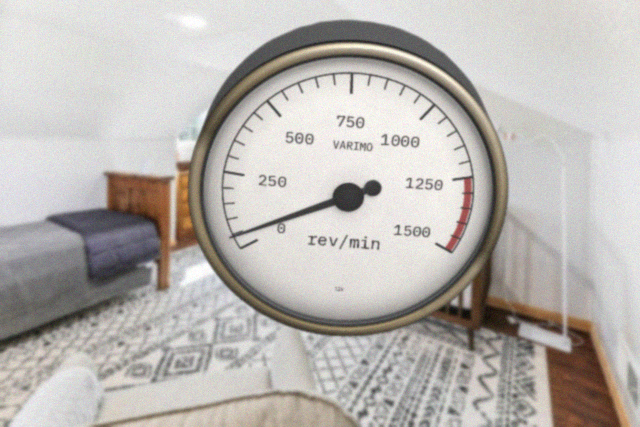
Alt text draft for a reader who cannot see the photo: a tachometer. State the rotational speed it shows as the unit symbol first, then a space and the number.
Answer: rpm 50
